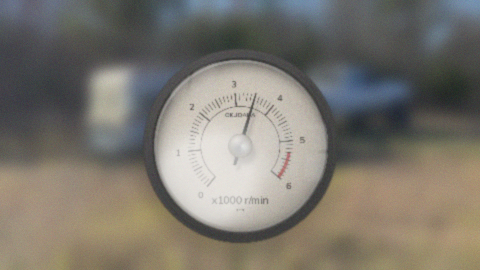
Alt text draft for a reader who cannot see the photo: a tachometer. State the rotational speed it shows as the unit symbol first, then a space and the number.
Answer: rpm 3500
